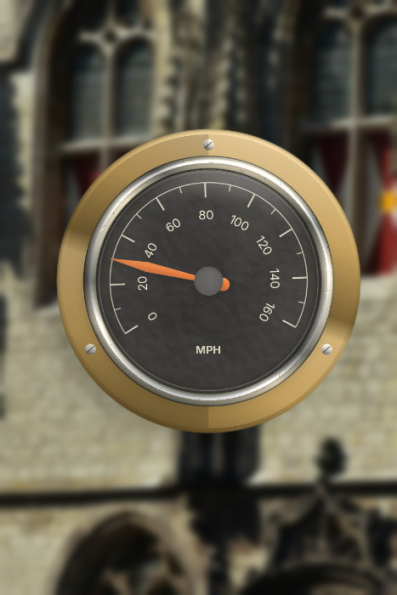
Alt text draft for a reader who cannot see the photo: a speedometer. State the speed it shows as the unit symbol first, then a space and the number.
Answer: mph 30
